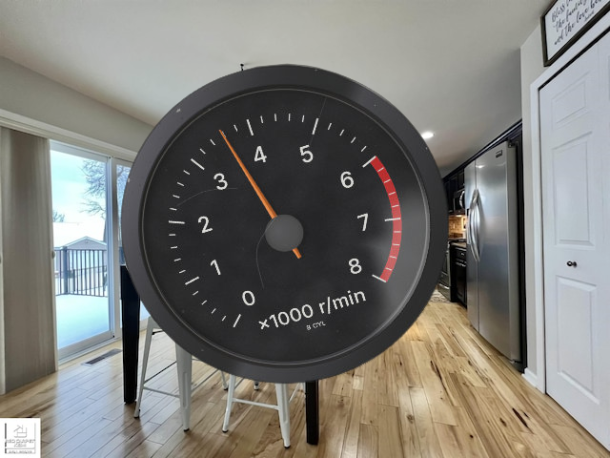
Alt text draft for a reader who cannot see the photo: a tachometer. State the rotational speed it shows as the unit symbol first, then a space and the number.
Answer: rpm 3600
